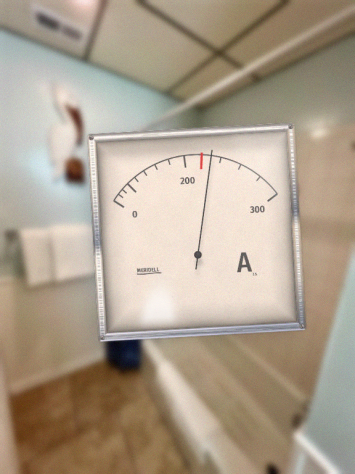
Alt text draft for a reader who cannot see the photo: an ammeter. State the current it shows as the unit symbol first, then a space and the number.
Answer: A 230
